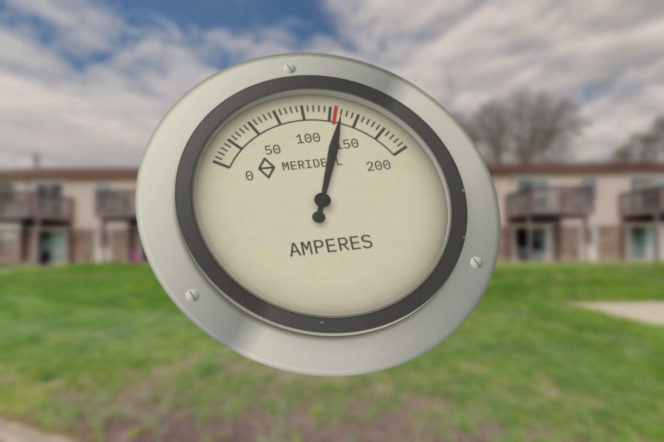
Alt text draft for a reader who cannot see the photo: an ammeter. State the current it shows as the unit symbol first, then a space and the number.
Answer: A 135
